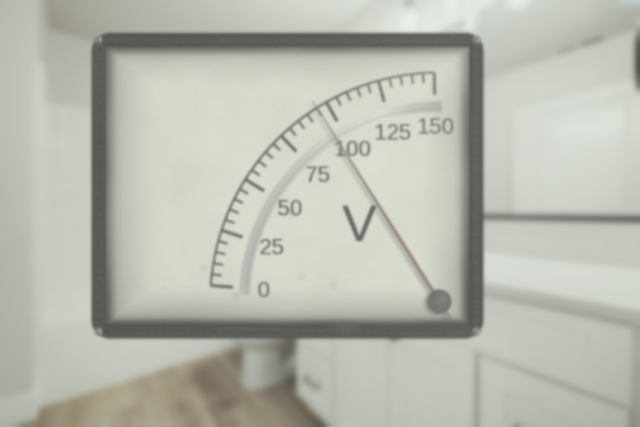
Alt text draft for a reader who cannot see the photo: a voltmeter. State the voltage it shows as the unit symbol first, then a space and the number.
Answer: V 95
